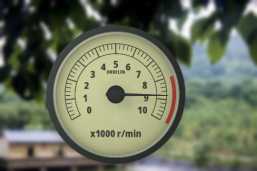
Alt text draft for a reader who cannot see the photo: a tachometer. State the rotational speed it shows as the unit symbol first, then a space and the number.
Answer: rpm 8800
